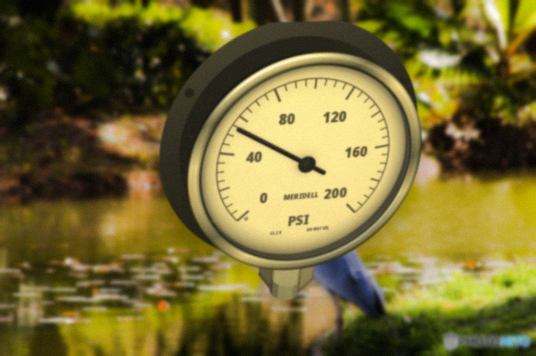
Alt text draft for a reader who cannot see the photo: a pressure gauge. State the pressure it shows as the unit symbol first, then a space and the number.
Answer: psi 55
